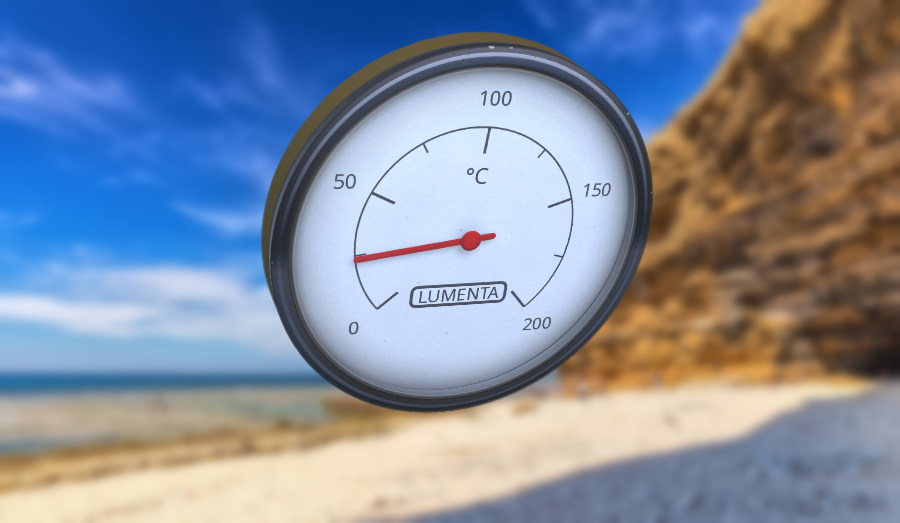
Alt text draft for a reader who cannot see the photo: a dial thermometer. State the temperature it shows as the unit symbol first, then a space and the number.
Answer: °C 25
